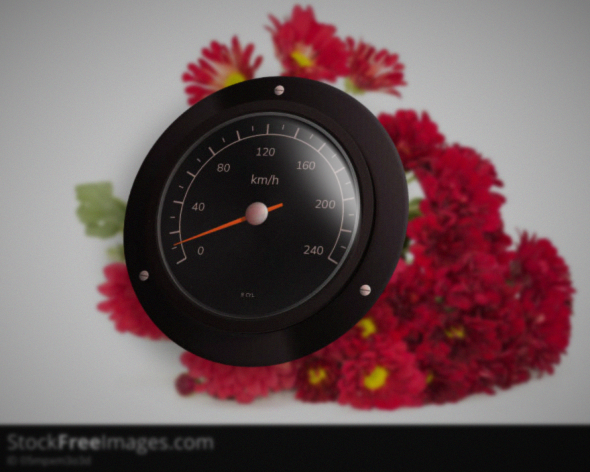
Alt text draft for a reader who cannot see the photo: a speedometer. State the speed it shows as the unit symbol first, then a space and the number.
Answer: km/h 10
